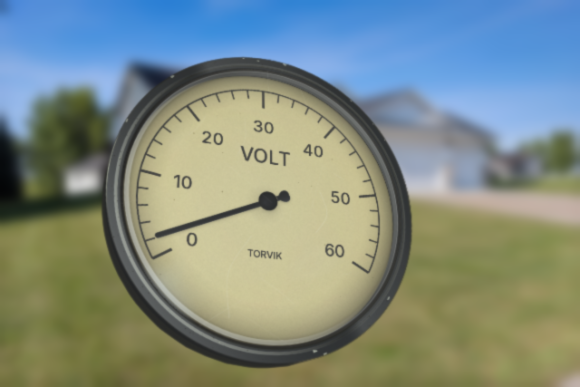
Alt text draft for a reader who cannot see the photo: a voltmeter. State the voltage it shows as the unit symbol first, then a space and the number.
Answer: V 2
